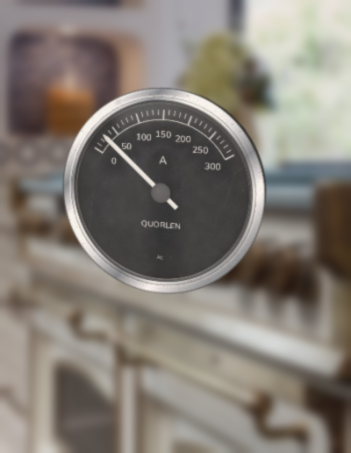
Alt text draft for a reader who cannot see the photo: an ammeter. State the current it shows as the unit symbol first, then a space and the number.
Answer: A 30
